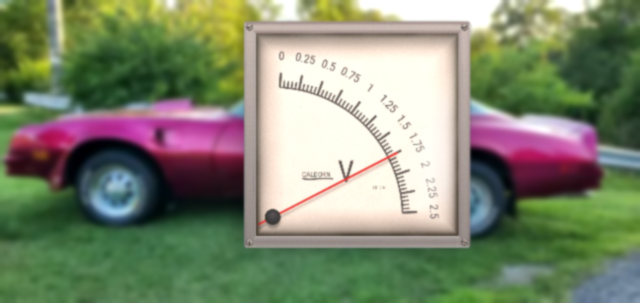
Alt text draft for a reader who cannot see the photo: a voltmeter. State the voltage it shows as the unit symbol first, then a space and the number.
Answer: V 1.75
